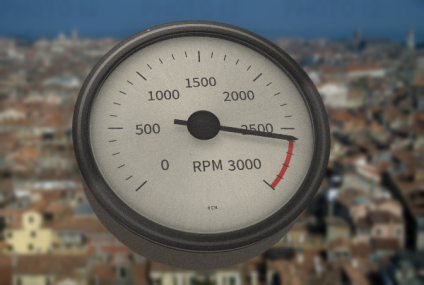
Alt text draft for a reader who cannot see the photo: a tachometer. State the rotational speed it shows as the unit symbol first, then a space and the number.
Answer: rpm 2600
